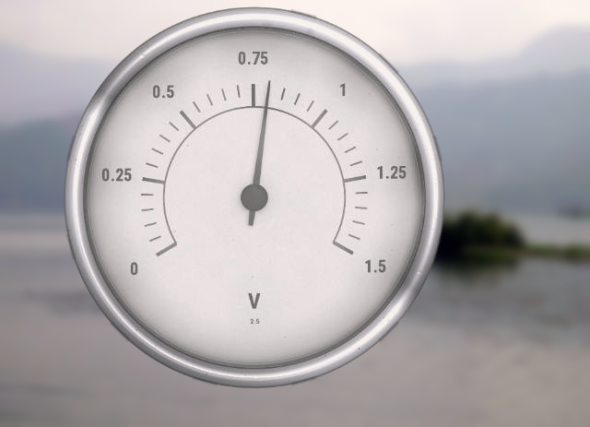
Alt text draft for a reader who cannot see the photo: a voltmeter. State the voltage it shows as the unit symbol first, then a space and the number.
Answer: V 0.8
